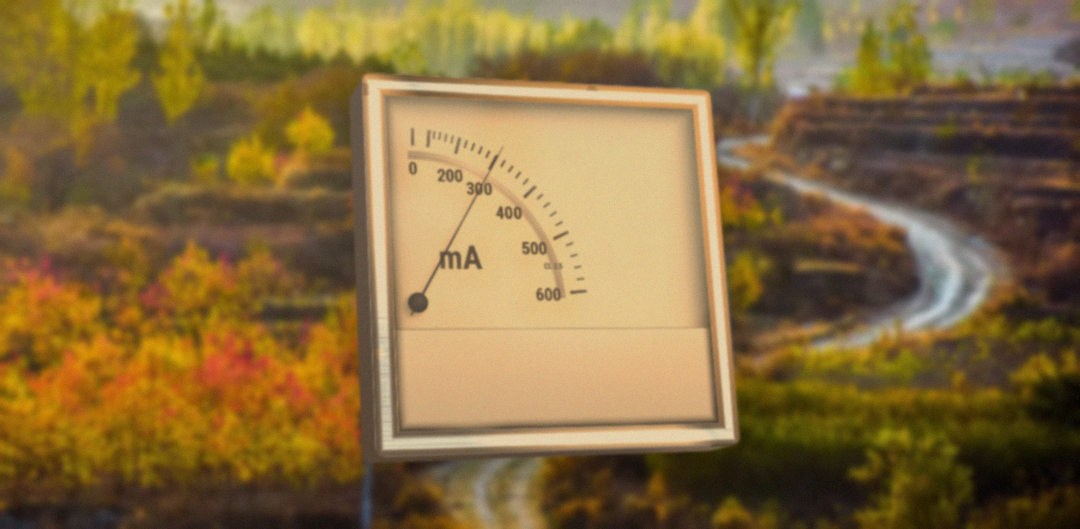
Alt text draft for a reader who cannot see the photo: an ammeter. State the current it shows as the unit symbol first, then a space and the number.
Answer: mA 300
